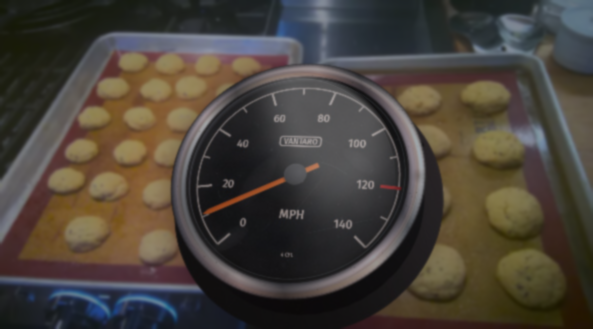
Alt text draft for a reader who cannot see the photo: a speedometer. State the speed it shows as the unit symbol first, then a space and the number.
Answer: mph 10
